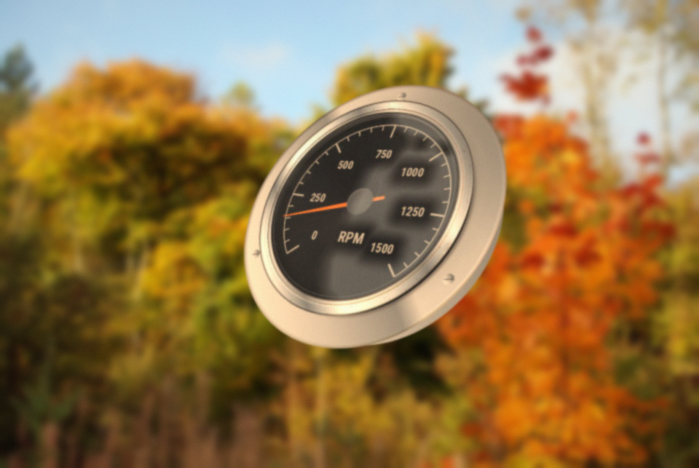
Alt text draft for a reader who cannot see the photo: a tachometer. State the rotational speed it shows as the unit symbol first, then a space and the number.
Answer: rpm 150
